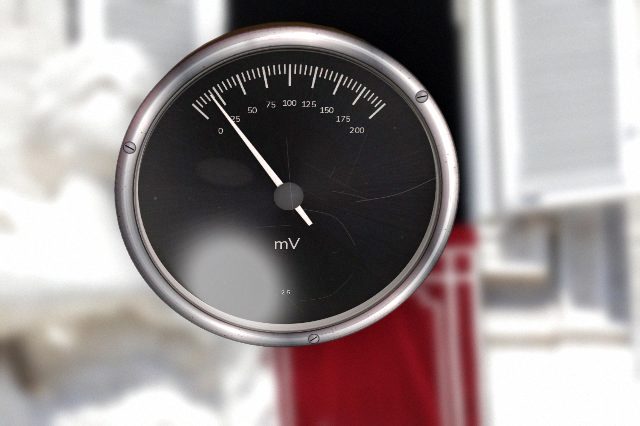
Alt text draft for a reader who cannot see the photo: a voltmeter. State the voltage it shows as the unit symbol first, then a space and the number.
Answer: mV 20
